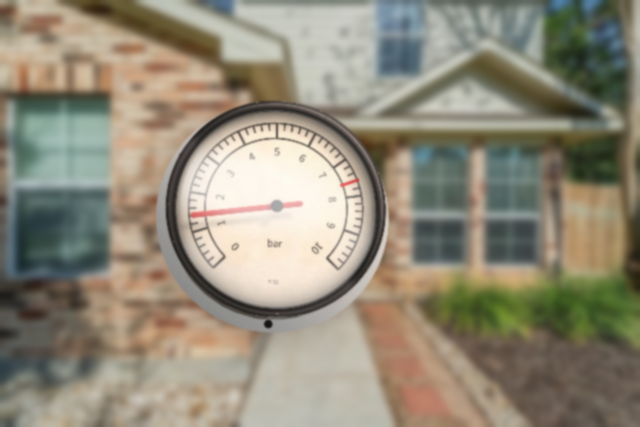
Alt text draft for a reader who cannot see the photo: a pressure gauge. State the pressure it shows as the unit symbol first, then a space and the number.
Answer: bar 1.4
